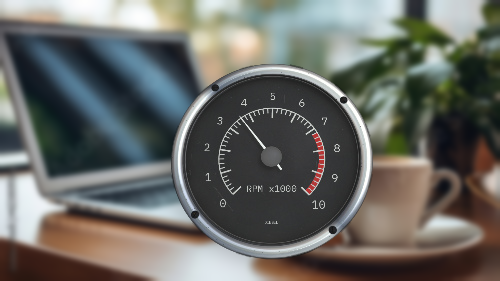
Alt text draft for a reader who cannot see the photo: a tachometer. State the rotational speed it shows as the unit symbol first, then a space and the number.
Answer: rpm 3600
